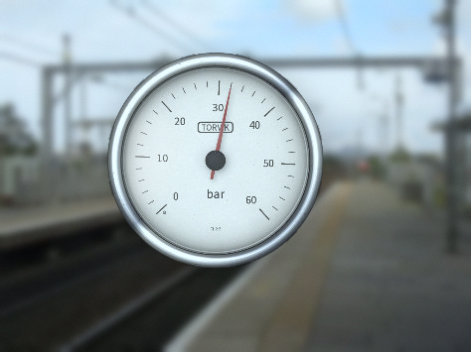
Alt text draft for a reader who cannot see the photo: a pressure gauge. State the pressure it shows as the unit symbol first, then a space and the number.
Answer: bar 32
